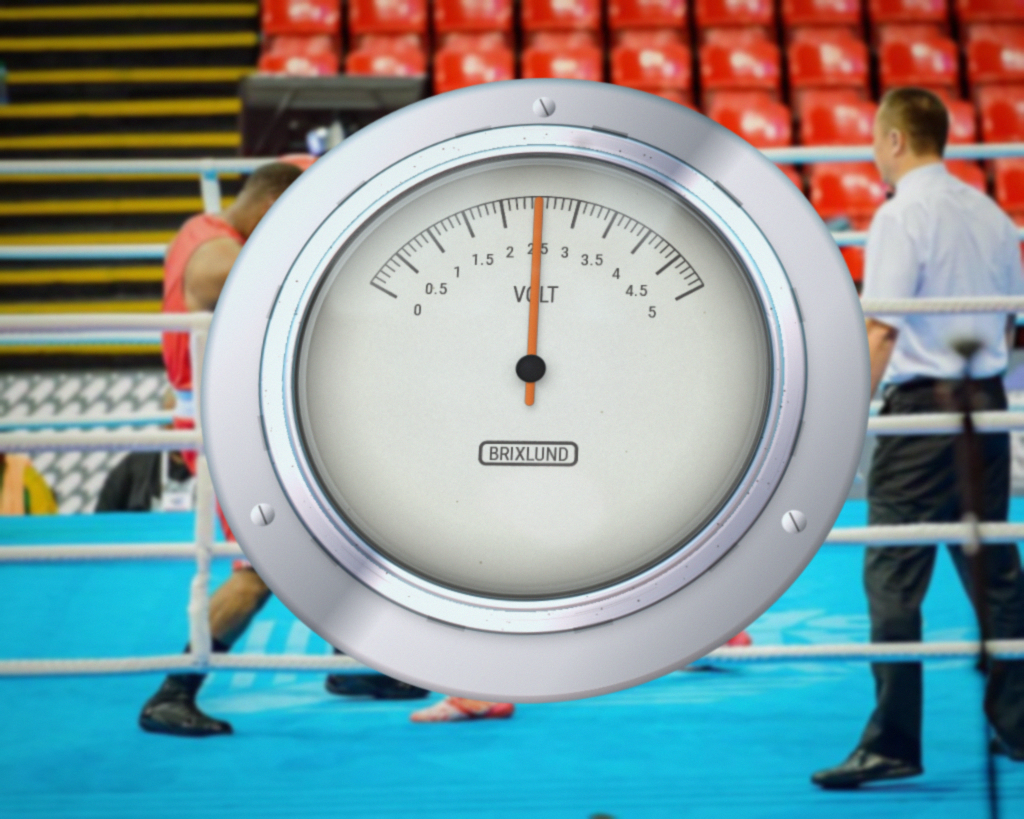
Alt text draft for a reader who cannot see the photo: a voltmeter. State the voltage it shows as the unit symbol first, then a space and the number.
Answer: V 2.5
